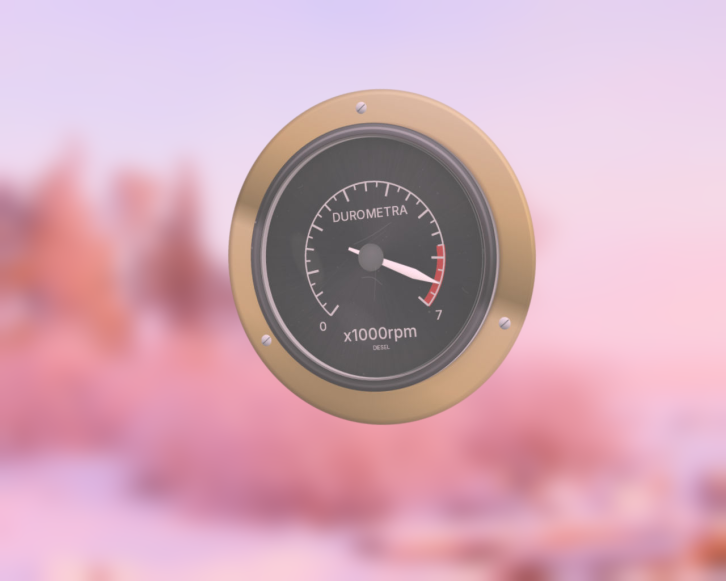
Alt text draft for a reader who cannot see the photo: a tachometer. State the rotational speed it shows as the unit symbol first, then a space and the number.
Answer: rpm 6500
